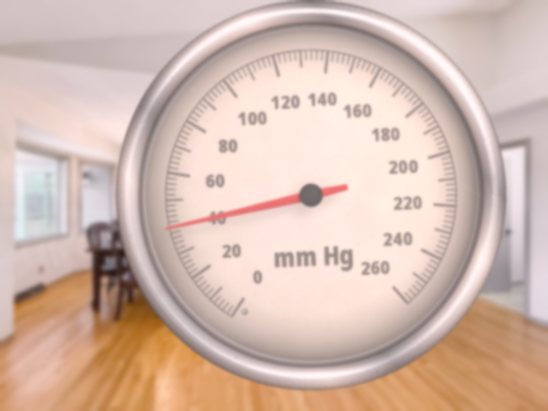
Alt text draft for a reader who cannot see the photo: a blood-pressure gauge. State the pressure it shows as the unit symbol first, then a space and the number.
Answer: mmHg 40
